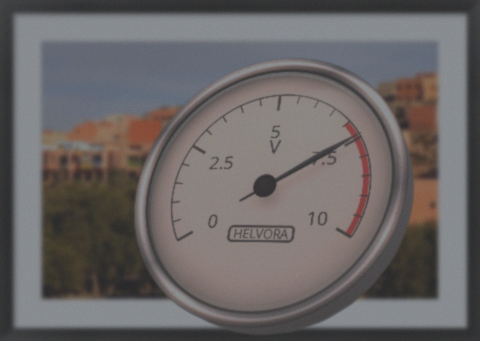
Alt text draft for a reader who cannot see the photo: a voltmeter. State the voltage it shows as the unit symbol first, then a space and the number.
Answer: V 7.5
